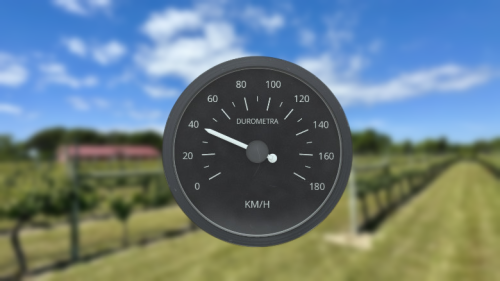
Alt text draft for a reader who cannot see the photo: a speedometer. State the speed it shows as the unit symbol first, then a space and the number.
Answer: km/h 40
